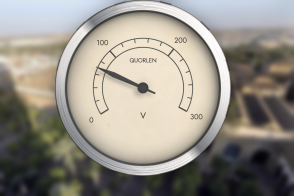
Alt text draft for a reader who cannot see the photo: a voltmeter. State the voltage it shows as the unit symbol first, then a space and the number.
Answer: V 70
